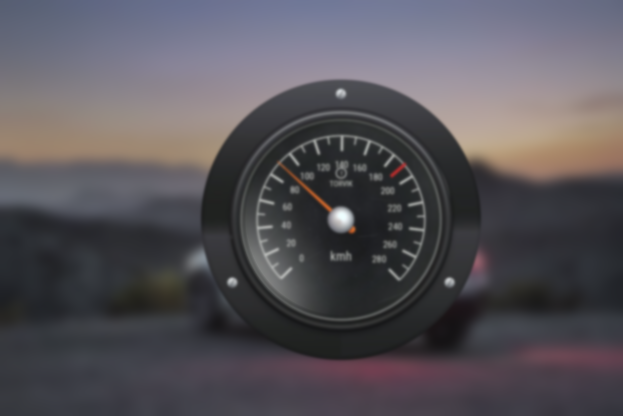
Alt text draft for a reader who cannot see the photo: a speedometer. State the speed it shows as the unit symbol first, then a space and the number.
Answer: km/h 90
